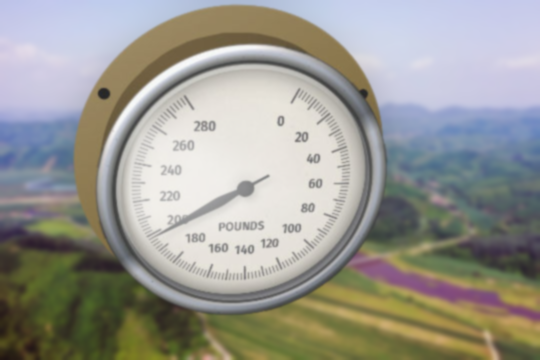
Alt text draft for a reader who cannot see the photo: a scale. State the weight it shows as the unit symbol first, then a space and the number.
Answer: lb 200
